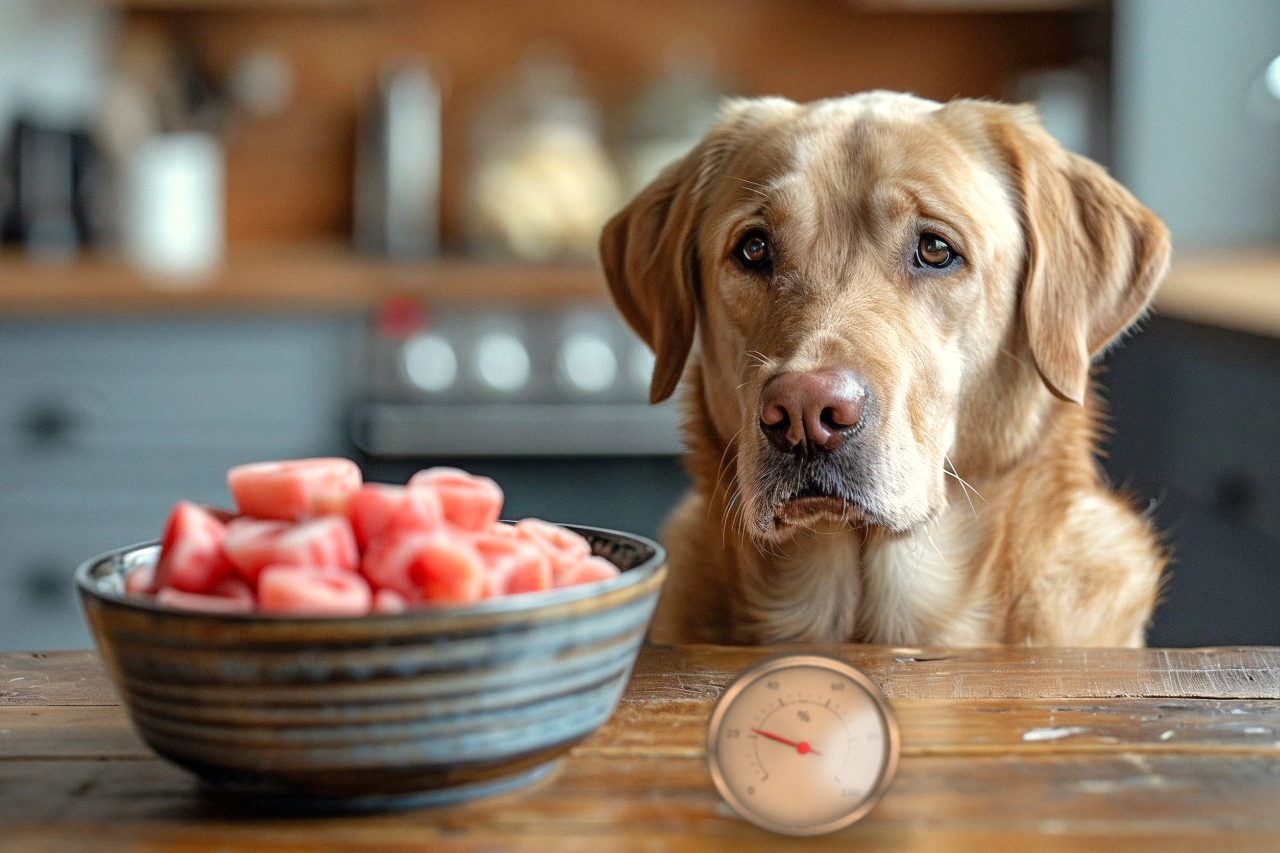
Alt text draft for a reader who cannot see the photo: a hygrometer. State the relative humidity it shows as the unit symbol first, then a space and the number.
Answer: % 24
